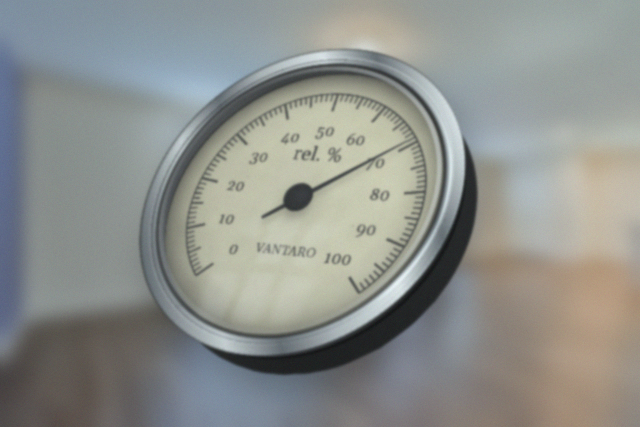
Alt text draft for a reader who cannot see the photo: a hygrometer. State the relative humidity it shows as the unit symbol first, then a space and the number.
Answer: % 70
